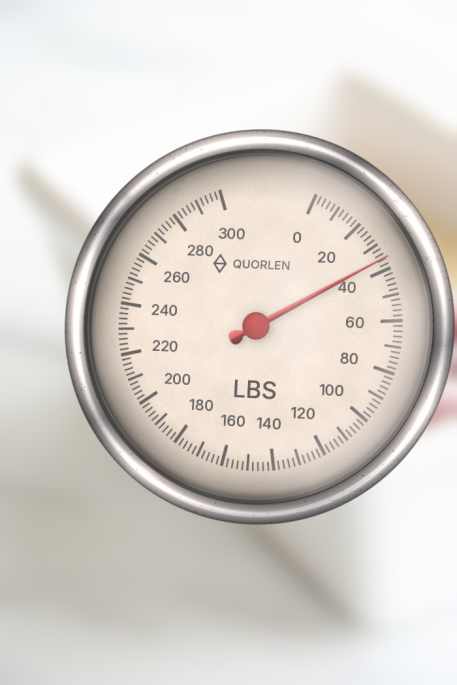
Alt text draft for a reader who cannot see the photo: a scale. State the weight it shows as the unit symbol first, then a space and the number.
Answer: lb 36
